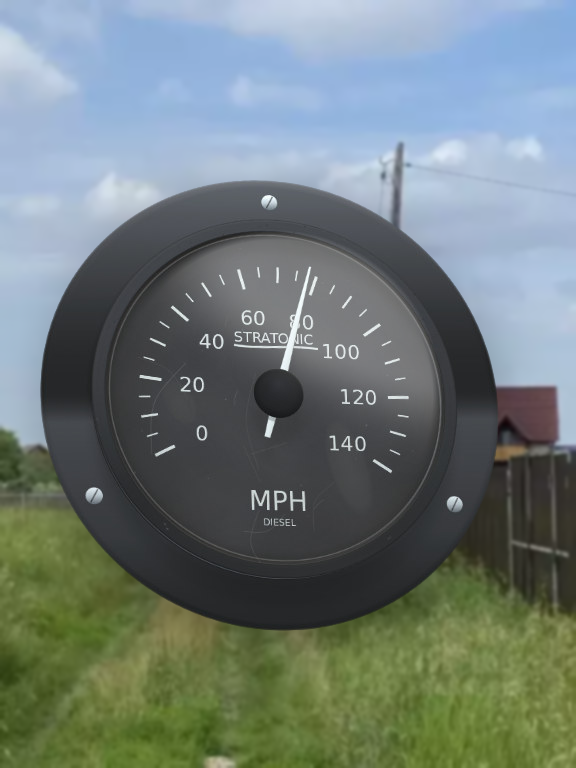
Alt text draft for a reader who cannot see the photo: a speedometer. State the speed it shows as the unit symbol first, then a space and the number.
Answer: mph 77.5
